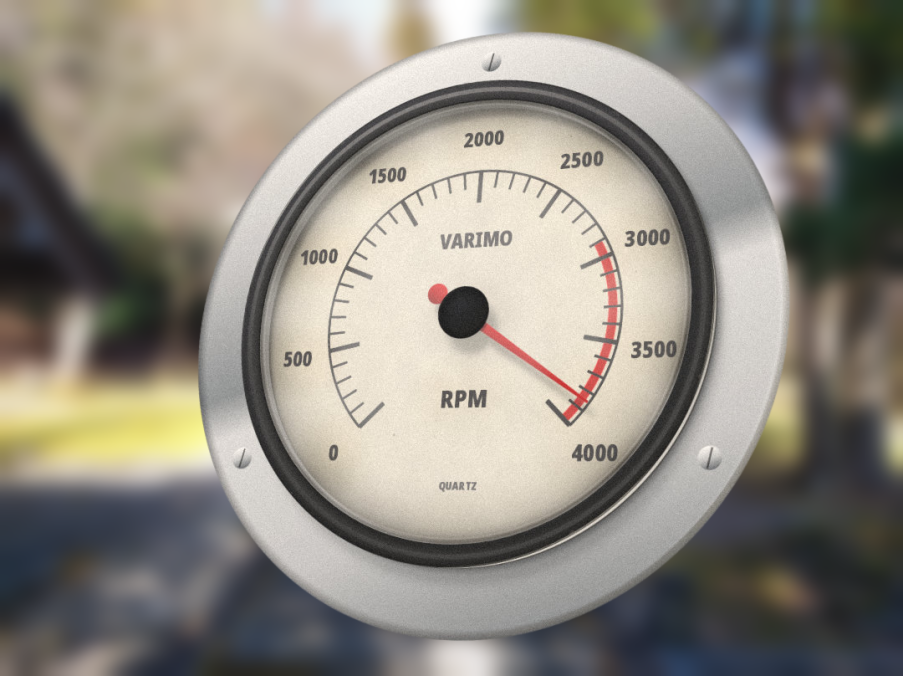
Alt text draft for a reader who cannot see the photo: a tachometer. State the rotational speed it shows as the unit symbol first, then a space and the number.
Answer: rpm 3850
